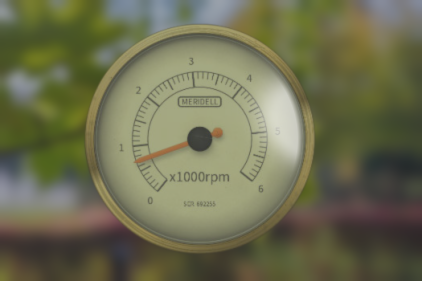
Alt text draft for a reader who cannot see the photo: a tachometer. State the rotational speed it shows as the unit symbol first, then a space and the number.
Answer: rpm 700
